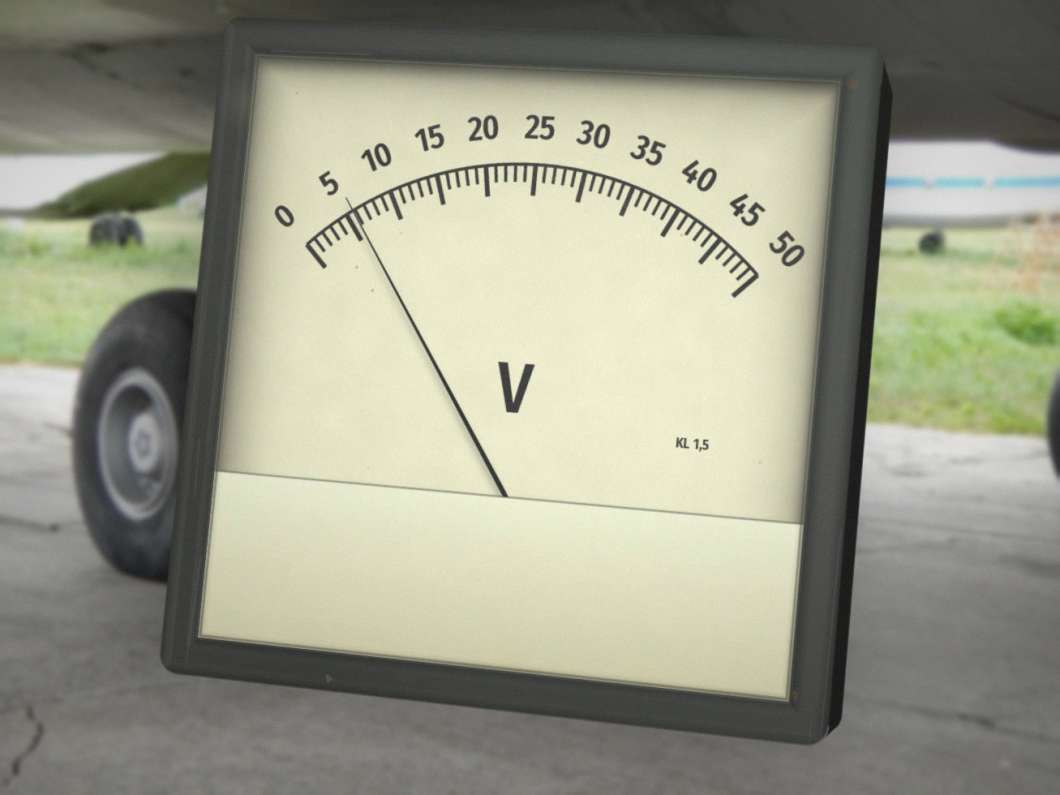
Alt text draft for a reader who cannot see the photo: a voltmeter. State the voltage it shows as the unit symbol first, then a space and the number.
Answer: V 6
